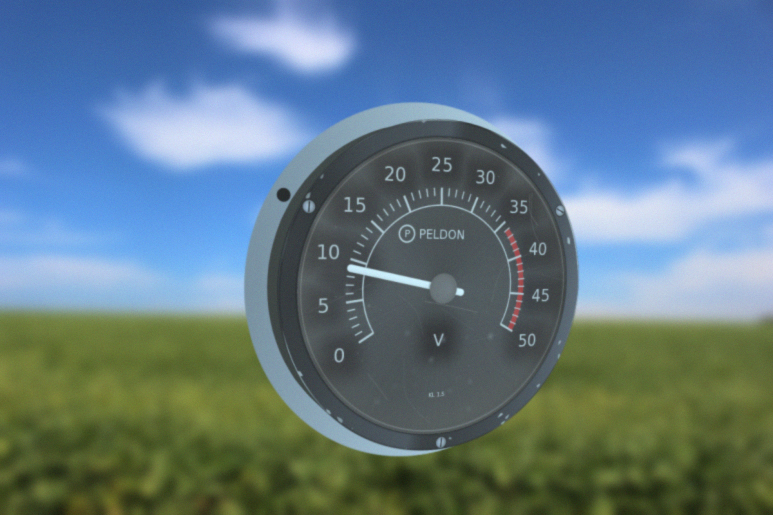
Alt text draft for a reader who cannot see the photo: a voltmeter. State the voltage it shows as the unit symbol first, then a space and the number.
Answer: V 9
